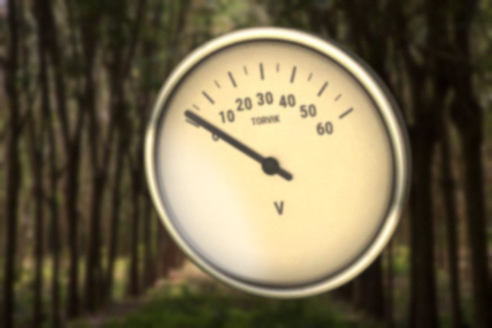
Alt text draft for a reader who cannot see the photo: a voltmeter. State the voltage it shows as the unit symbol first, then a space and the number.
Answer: V 2.5
